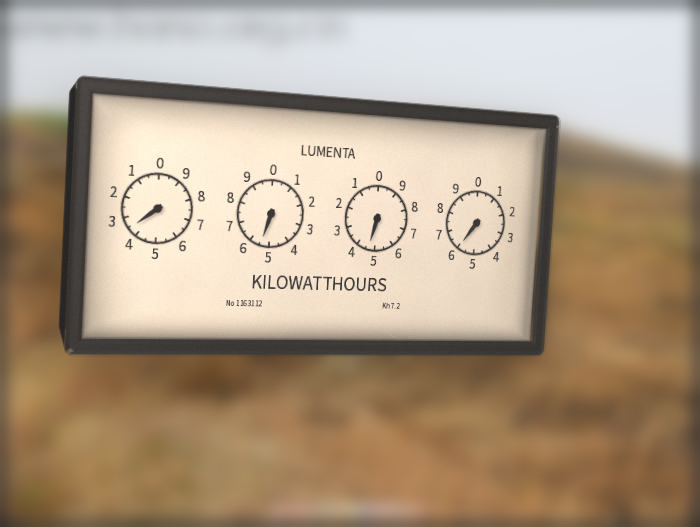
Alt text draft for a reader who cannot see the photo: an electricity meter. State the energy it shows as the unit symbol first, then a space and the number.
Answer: kWh 3546
